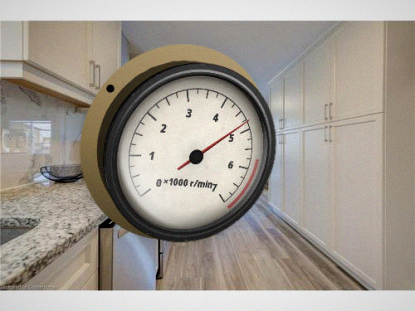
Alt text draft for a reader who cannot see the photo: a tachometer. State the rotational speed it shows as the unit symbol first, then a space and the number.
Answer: rpm 4750
